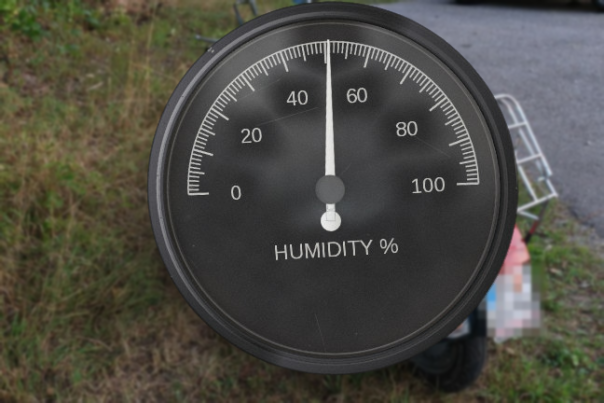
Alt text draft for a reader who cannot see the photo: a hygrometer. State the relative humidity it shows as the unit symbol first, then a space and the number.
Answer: % 51
